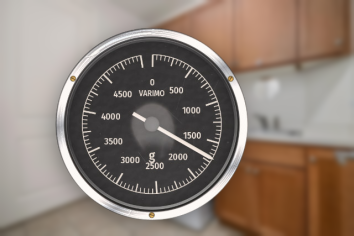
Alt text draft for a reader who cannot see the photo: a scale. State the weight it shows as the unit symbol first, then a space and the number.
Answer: g 1700
